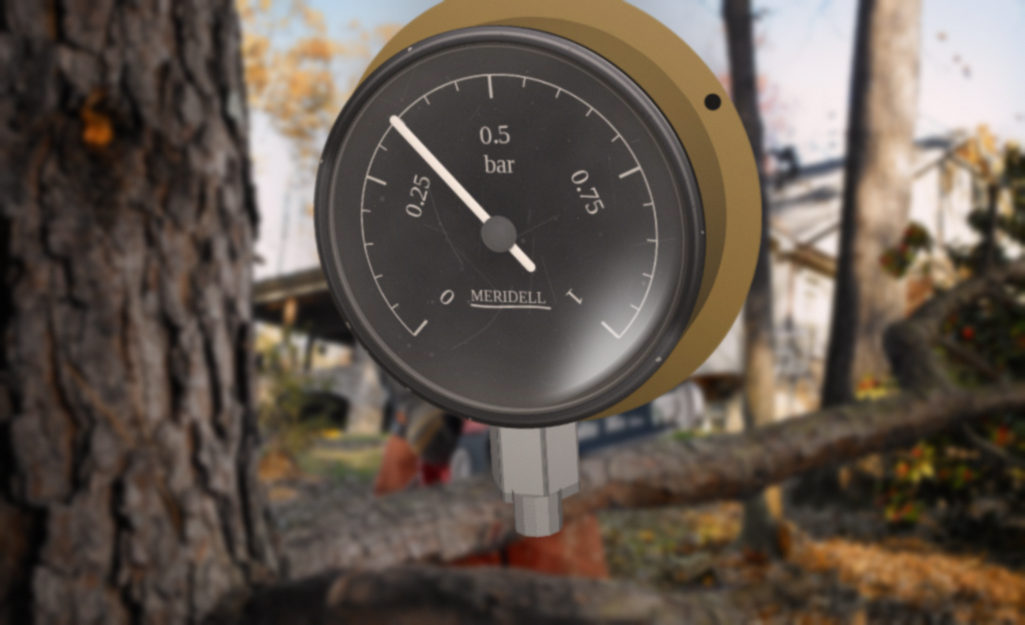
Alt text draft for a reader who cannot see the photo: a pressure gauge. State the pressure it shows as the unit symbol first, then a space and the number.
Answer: bar 0.35
